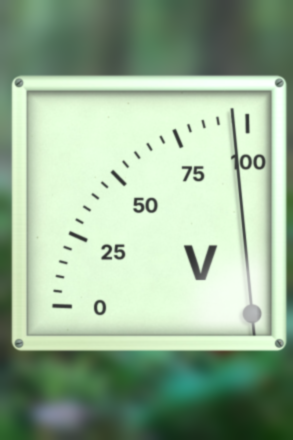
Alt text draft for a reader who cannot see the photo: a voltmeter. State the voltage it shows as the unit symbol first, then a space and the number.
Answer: V 95
